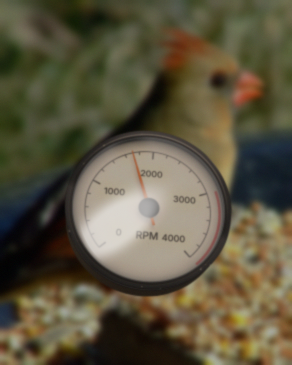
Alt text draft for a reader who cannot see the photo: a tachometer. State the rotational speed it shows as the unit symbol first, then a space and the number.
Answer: rpm 1700
